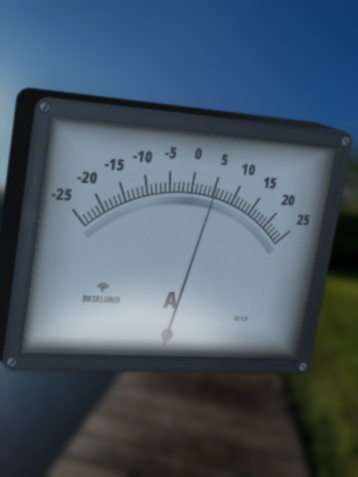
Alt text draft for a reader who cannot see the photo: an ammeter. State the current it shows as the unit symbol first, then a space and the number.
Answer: A 5
